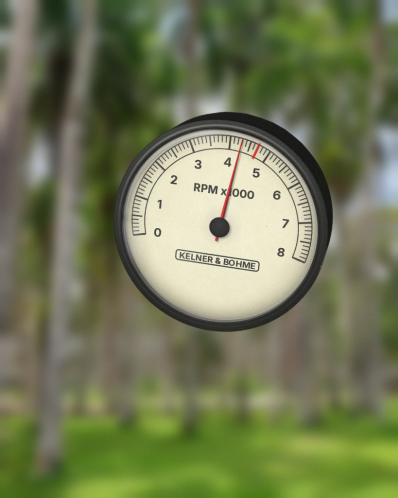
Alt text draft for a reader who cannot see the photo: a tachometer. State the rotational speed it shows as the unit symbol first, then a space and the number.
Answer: rpm 4300
